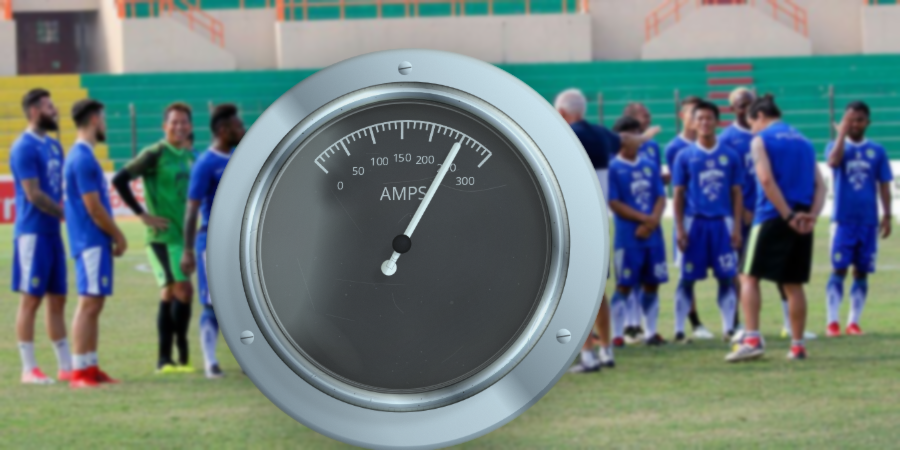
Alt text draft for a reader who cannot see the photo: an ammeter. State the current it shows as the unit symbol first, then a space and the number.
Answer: A 250
